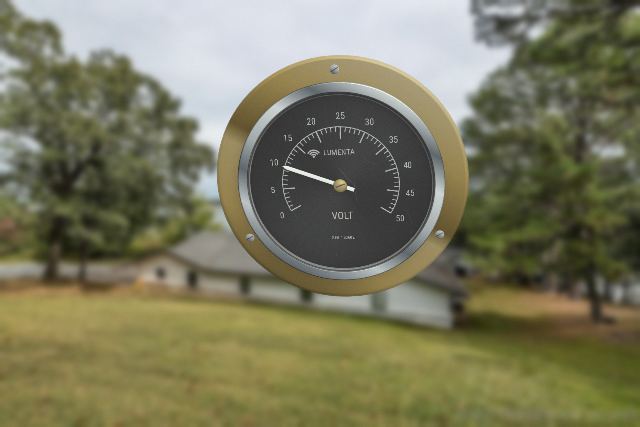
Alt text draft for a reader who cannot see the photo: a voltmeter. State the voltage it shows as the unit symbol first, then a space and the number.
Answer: V 10
